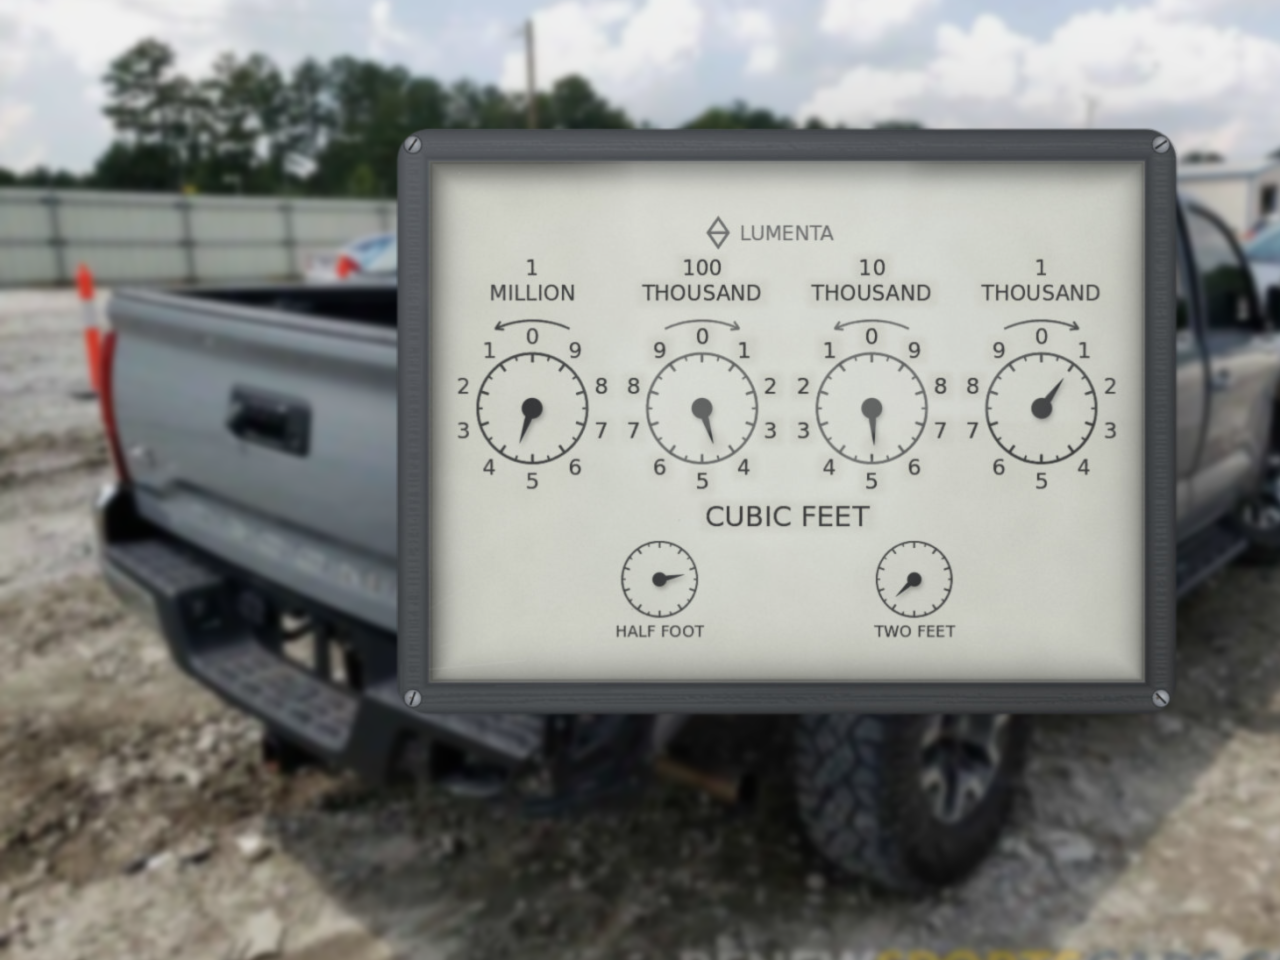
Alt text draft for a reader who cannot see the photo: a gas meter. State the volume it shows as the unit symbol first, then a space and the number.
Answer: ft³ 445100
